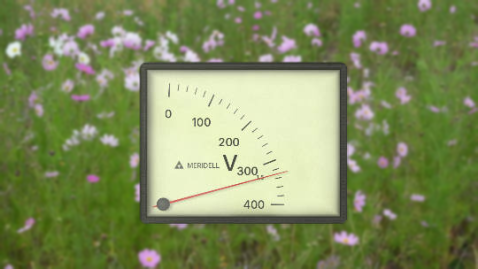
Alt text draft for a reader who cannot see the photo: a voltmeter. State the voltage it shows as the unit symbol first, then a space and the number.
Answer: V 330
